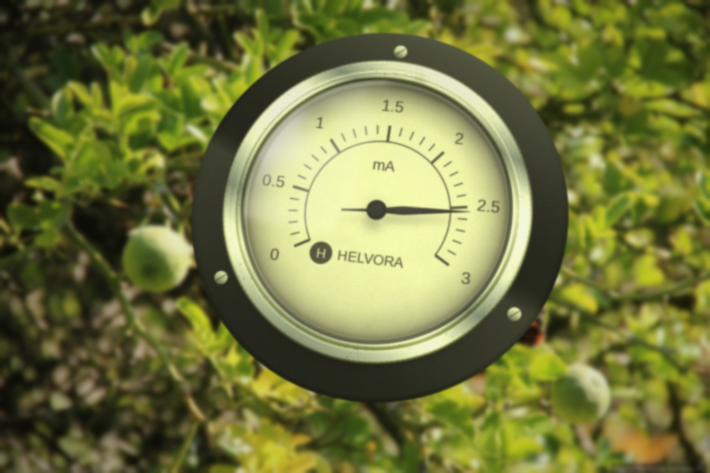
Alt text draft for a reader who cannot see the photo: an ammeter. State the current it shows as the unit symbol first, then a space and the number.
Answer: mA 2.55
